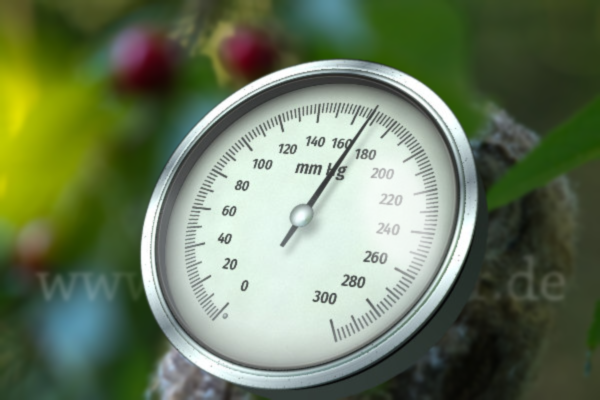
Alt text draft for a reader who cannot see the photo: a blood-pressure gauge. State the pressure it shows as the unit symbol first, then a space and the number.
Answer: mmHg 170
